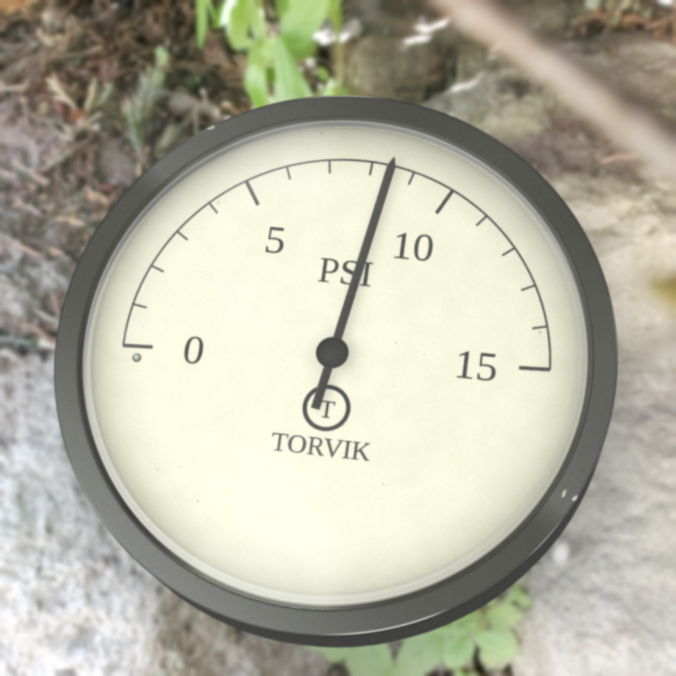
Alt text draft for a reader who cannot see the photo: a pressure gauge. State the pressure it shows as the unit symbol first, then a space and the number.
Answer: psi 8.5
